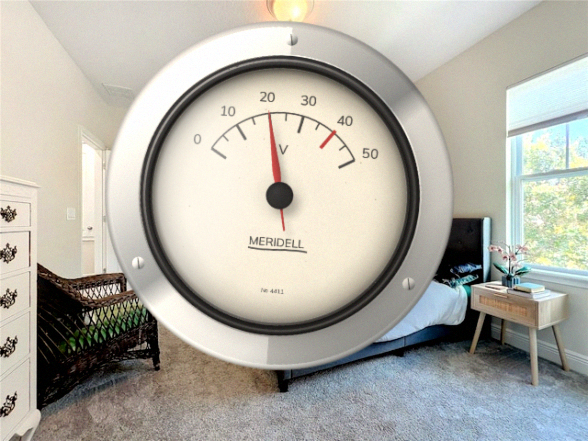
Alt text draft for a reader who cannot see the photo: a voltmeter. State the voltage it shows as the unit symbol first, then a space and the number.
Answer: V 20
